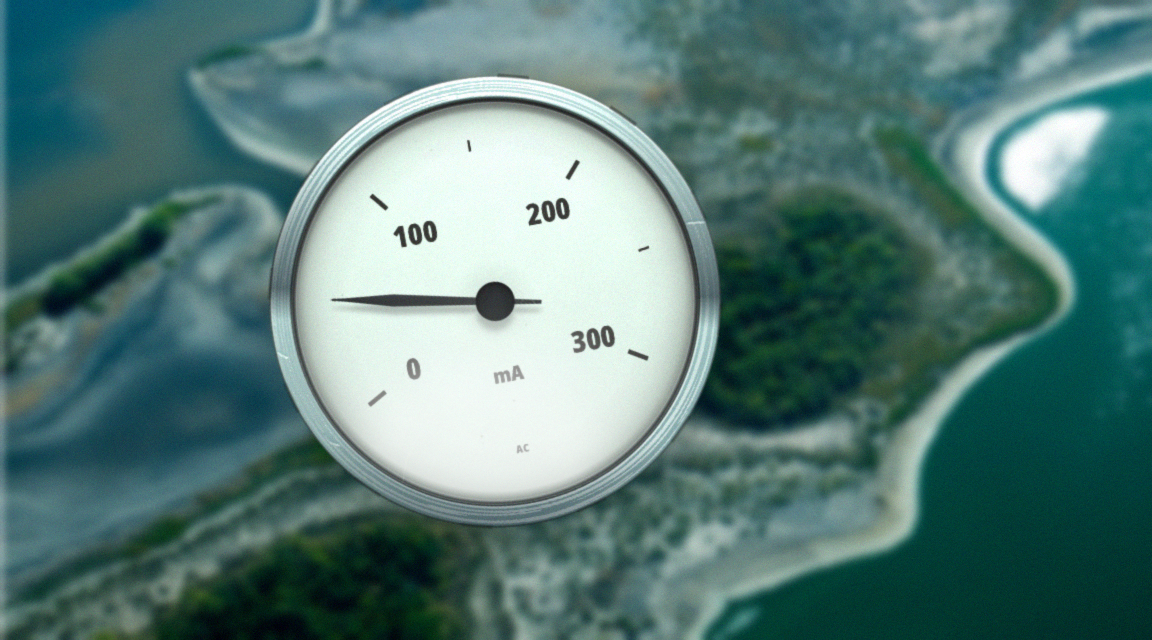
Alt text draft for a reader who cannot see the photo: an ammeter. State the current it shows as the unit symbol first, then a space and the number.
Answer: mA 50
